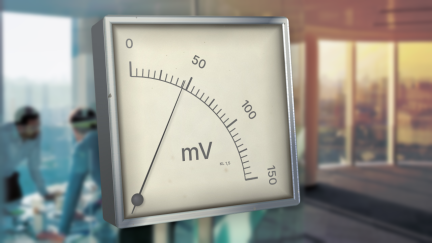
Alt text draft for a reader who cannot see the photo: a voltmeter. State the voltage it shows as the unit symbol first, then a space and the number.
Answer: mV 45
